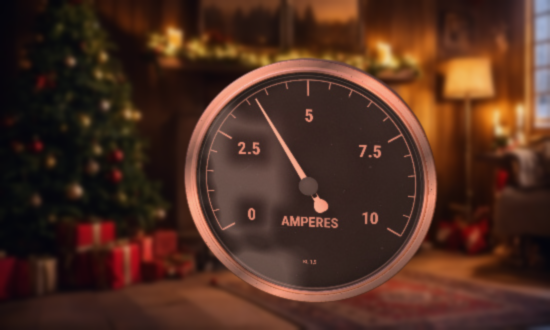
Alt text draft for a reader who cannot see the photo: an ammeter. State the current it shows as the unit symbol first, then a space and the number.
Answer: A 3.75
